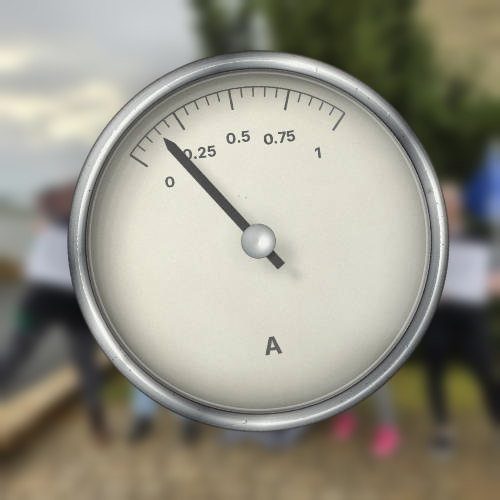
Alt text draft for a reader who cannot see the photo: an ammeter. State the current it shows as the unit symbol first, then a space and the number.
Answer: A 0.15
